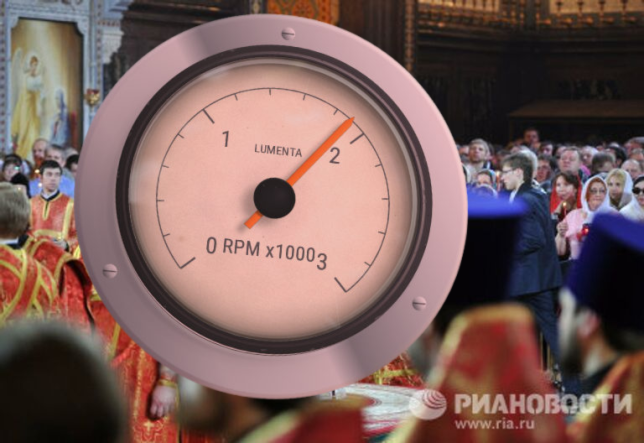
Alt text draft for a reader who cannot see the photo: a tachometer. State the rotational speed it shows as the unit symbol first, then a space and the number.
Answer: rpm 1900
